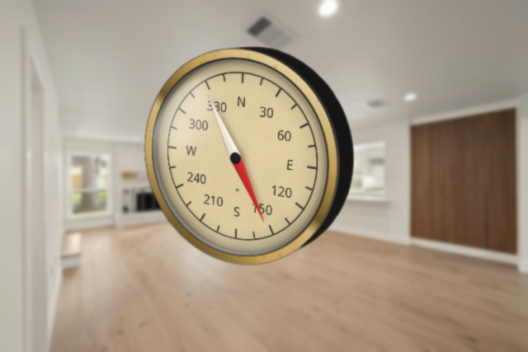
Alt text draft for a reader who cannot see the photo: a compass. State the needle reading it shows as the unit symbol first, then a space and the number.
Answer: ° 150
